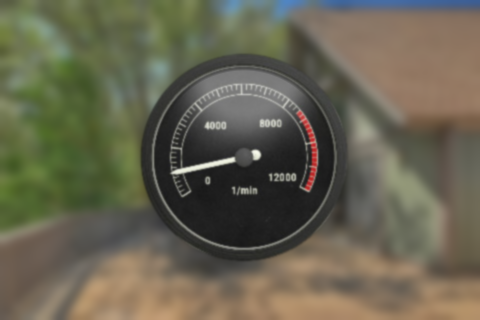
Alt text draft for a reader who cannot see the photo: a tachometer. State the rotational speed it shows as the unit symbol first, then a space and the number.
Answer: rpm 1000
